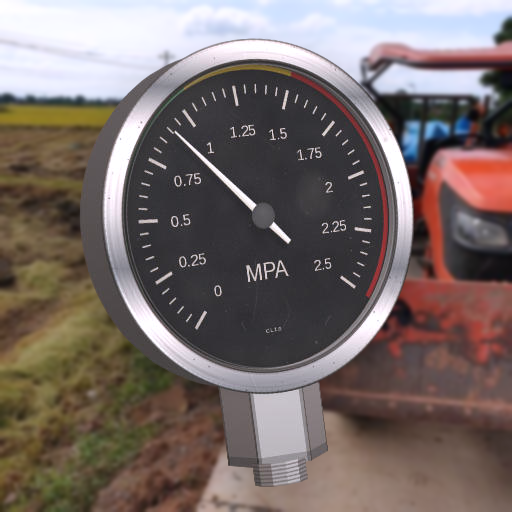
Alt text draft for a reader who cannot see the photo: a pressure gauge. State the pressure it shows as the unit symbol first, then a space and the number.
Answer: MPa 0.9
